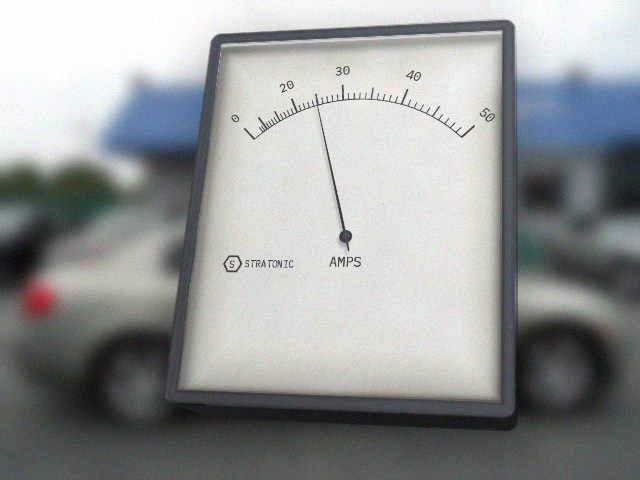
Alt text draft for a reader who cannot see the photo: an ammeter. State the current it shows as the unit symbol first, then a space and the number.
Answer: A 25
